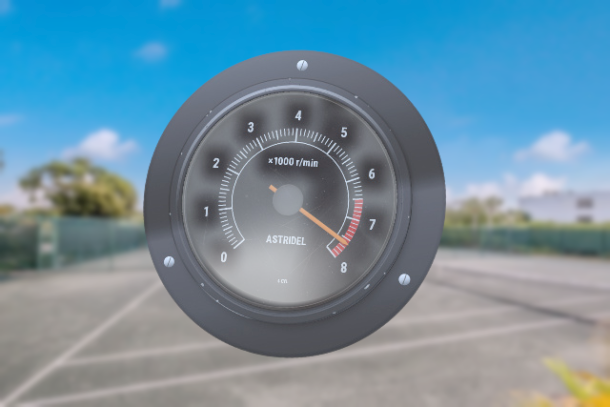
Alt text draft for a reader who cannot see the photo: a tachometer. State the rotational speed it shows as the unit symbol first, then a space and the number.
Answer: rpm 7600
